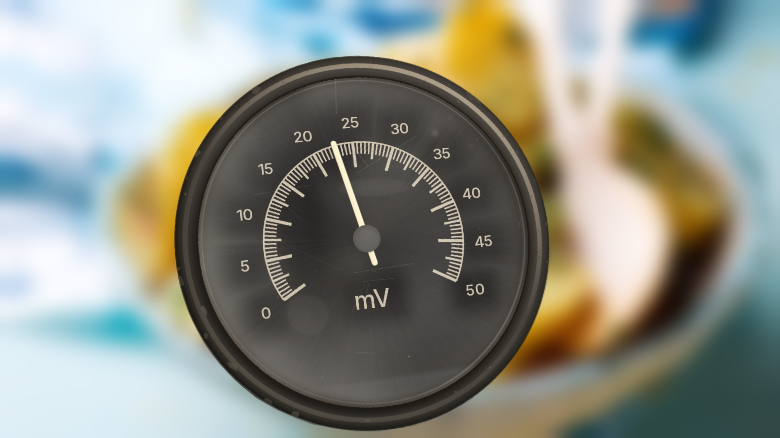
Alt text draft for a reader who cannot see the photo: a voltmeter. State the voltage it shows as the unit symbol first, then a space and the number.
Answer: mV 22.5
